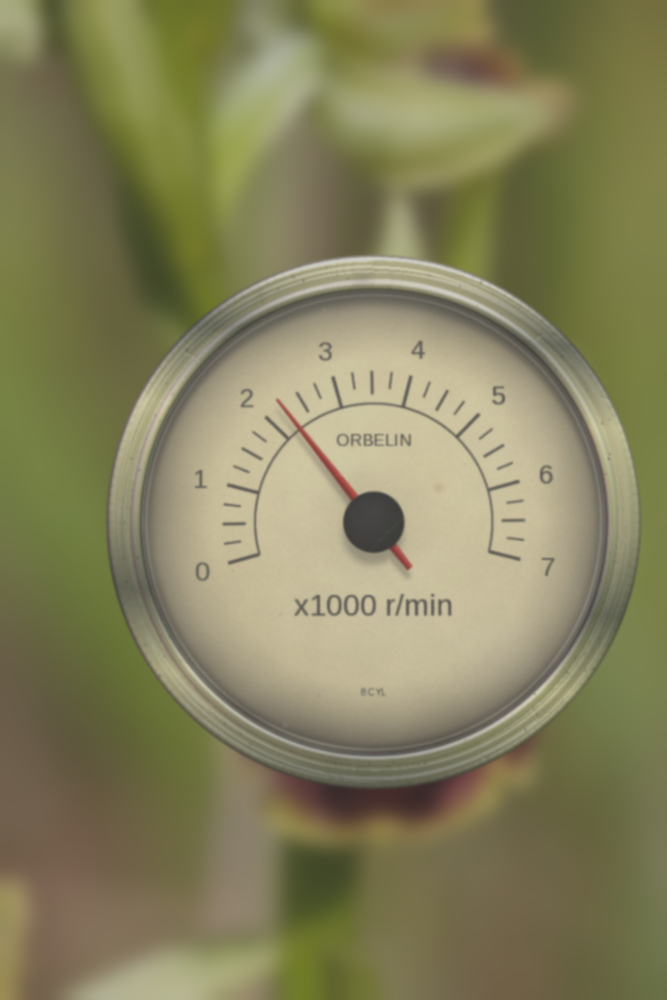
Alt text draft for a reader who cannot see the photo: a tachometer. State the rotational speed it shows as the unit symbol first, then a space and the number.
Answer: rpm 2250
